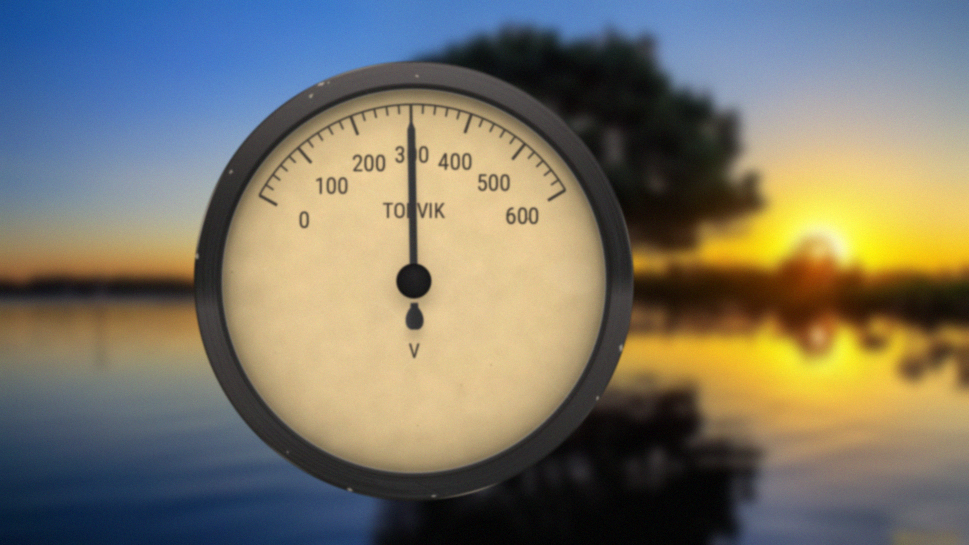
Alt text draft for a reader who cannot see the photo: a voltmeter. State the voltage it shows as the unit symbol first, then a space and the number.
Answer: V 300
